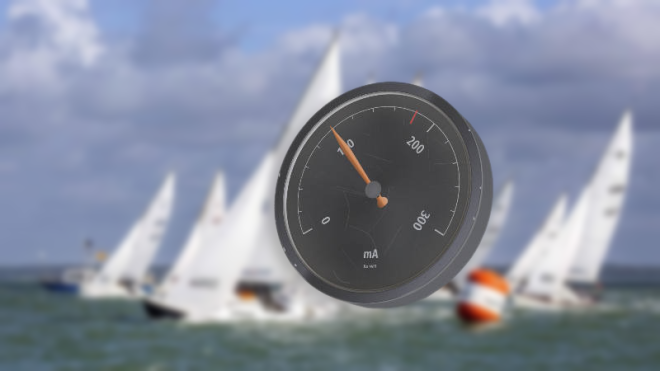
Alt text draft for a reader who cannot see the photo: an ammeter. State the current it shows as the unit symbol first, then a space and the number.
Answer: mA 100
